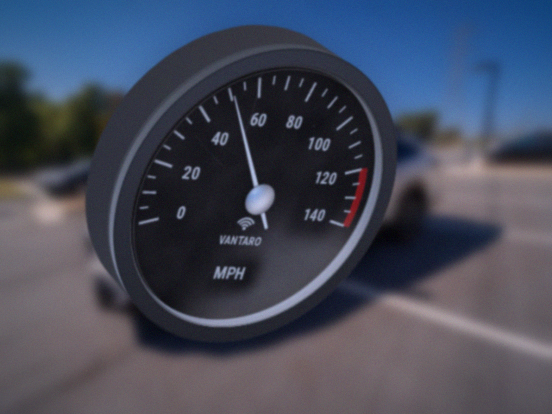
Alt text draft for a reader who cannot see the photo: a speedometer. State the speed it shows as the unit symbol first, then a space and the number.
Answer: mph 50
